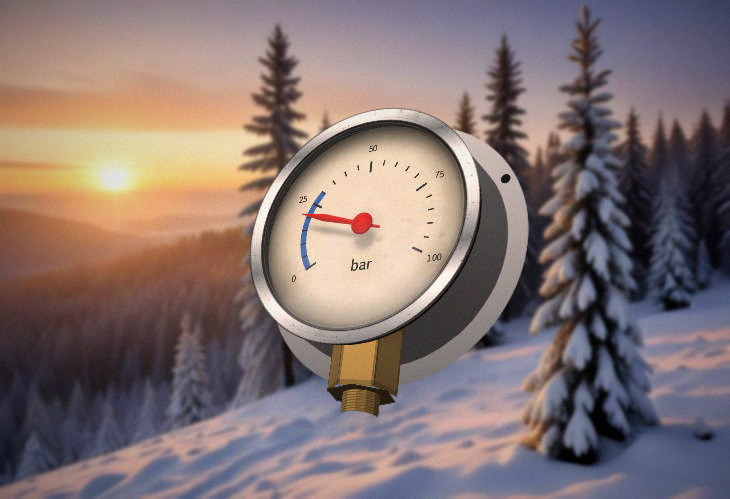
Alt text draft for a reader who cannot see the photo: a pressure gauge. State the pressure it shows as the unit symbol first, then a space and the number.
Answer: bar 20
